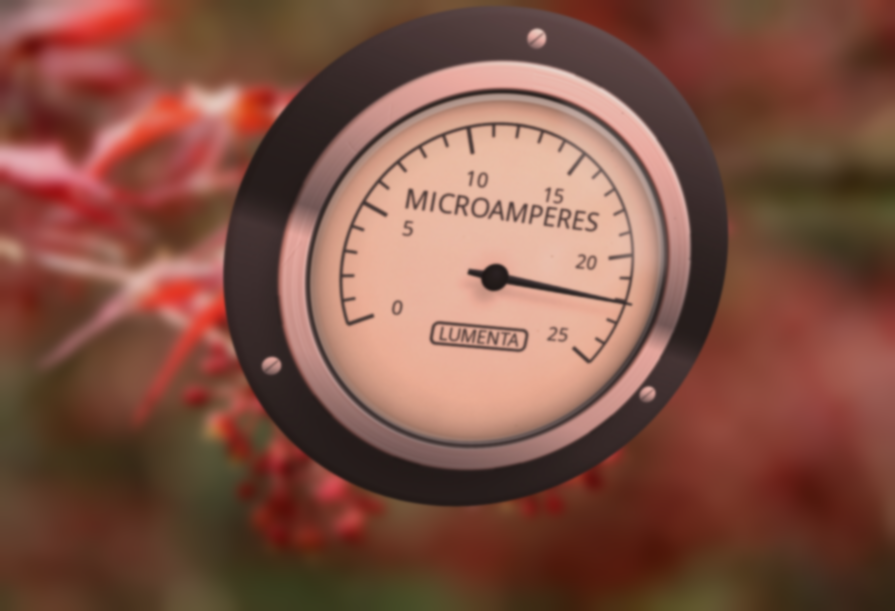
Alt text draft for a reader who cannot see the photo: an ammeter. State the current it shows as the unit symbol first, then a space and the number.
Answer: µA 22
